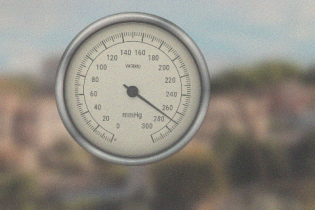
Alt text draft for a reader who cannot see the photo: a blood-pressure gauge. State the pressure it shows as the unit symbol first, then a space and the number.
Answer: mmHg 270
